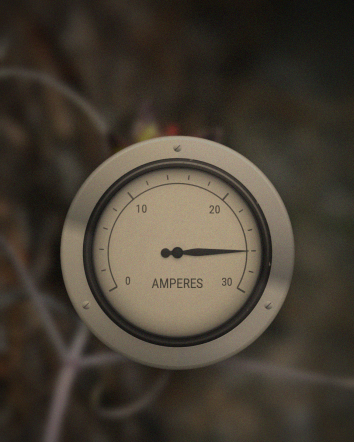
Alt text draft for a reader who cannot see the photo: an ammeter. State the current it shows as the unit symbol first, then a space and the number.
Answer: A 26
